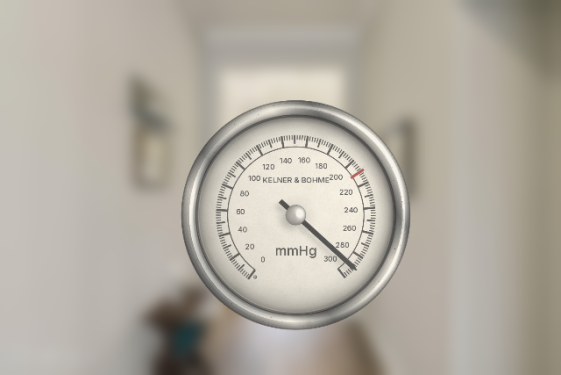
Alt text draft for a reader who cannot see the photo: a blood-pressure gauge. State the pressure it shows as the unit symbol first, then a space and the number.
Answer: mmHg 290
